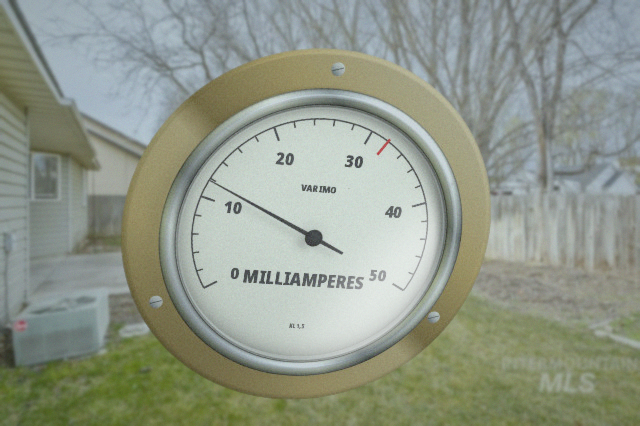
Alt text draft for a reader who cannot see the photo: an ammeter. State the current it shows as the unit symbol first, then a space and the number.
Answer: mA 12
